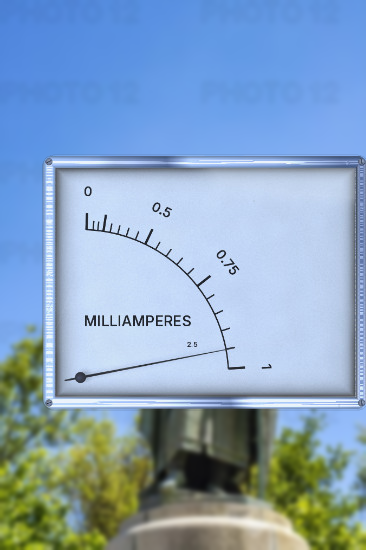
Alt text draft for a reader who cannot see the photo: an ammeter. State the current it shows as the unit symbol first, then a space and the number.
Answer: mA 0.95
